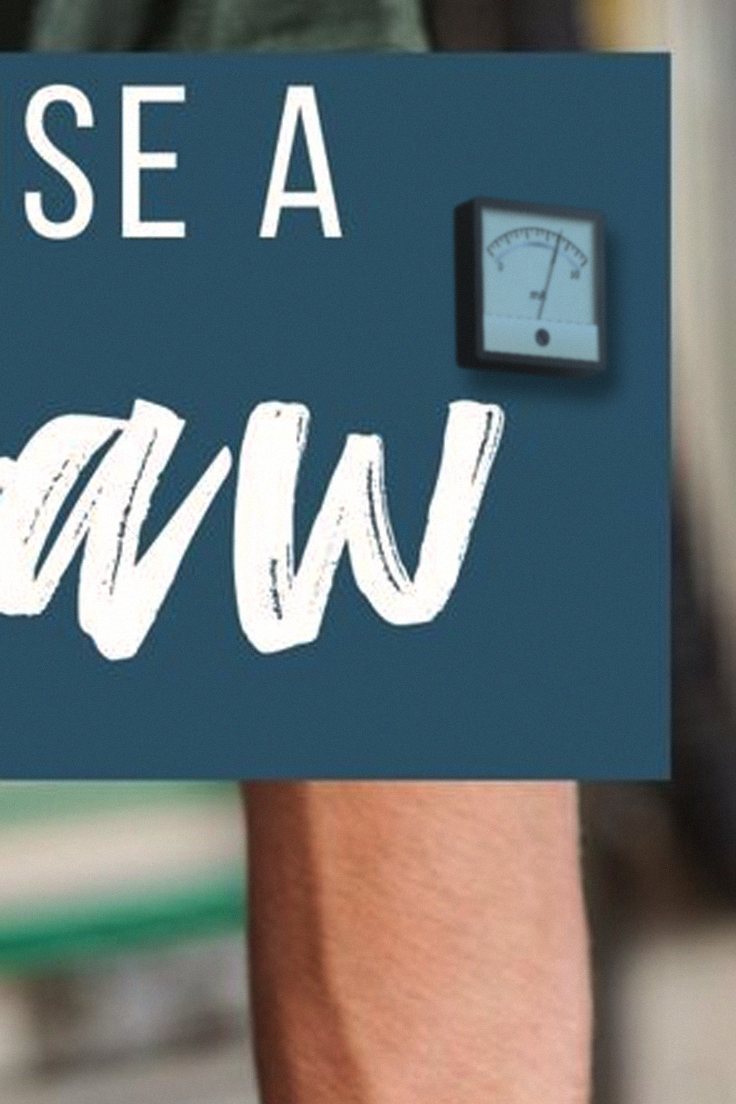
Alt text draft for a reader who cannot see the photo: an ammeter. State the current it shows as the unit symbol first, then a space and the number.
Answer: mA 7
